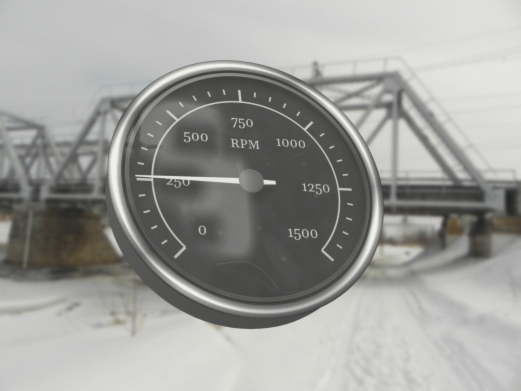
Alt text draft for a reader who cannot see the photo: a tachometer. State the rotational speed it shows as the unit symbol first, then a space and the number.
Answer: rpm 250
